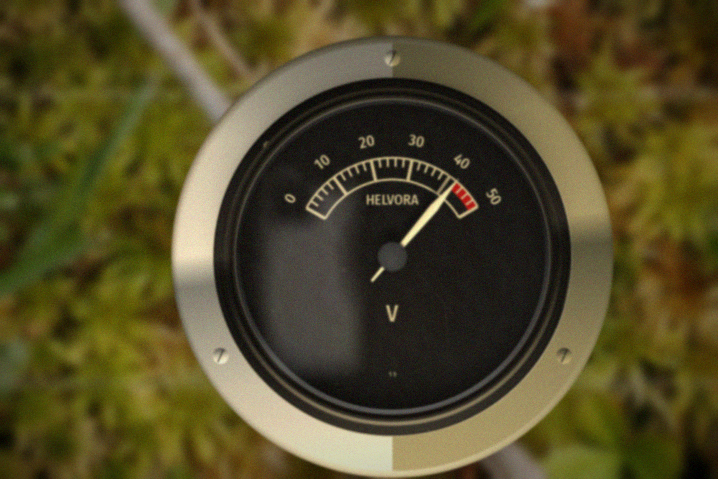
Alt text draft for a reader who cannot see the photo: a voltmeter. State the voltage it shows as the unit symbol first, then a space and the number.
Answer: V 42
